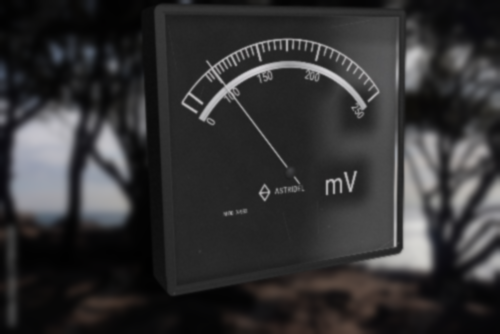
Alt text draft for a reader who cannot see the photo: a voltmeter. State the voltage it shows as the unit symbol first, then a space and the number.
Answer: mV 100
